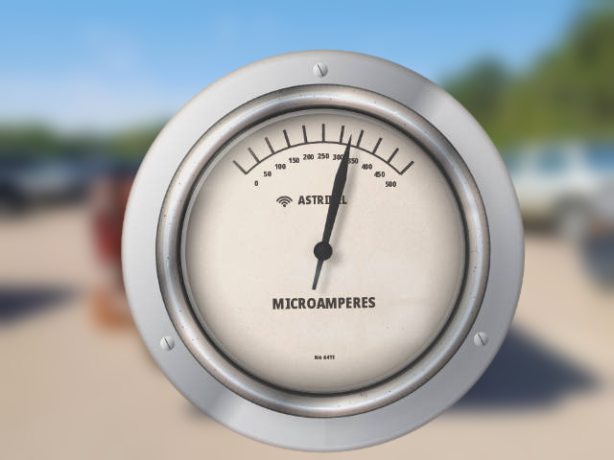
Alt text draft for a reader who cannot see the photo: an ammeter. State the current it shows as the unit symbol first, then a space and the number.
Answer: µA 325
